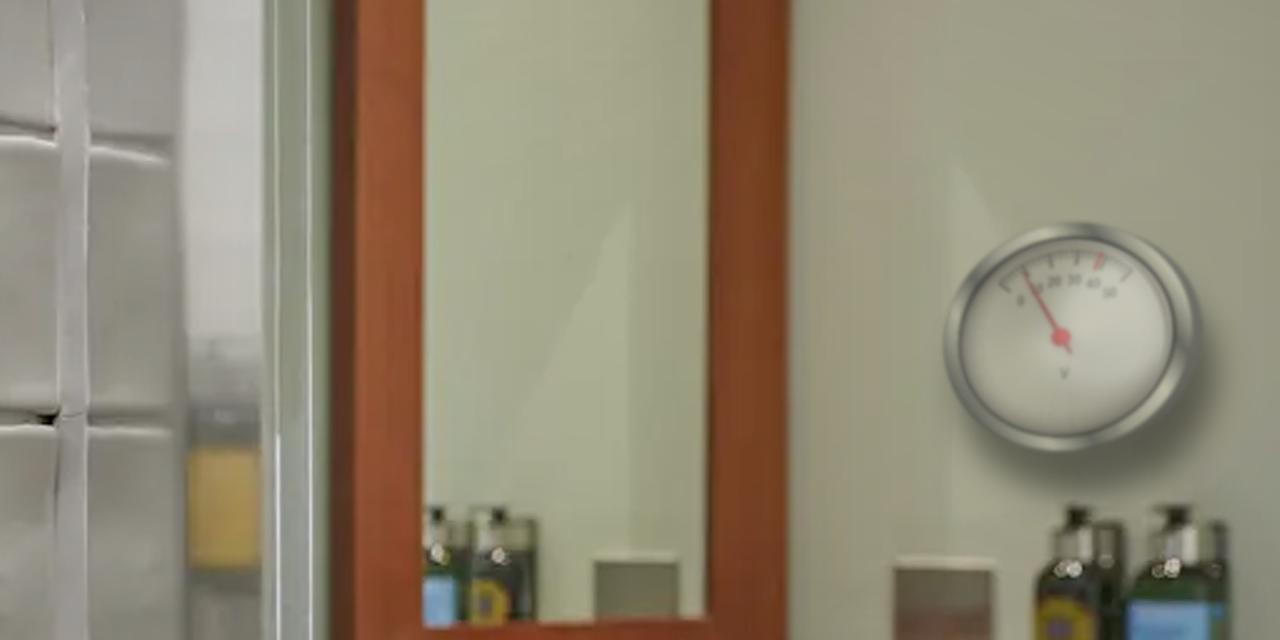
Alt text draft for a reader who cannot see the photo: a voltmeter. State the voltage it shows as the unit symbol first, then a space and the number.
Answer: V 10
